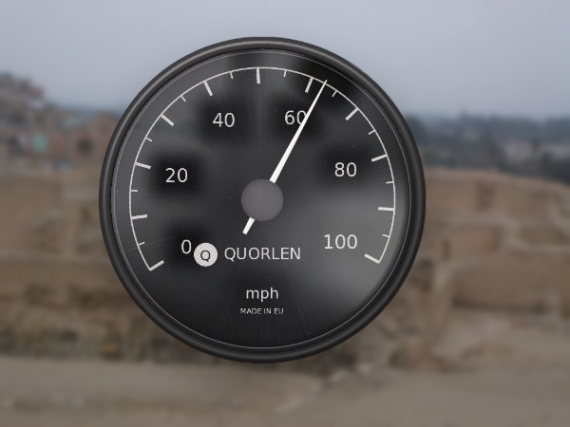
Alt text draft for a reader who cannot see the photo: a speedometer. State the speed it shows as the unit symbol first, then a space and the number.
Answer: mph 62.5
